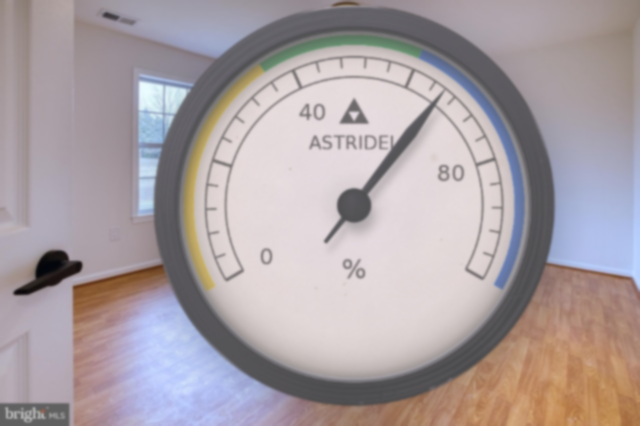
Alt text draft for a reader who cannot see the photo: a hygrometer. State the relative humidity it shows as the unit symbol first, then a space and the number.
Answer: % 66
